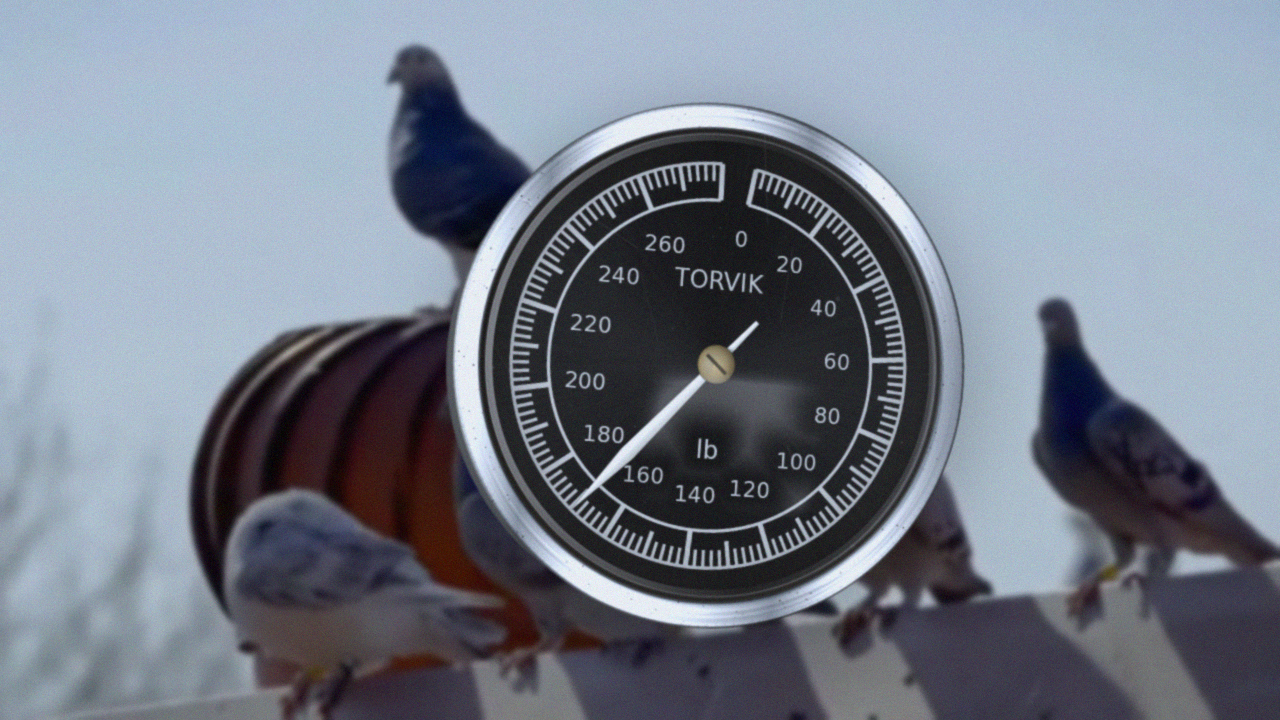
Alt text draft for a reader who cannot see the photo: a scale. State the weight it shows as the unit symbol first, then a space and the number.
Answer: lb 170
